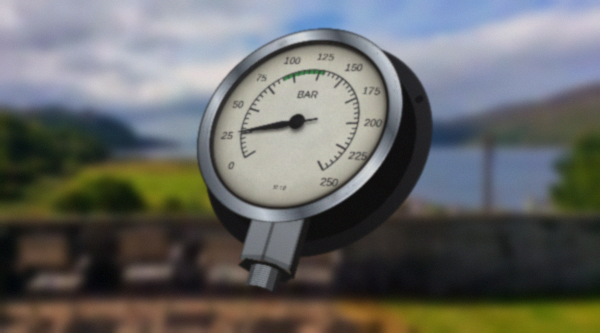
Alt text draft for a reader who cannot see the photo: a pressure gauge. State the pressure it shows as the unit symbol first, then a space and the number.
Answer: bar 25
